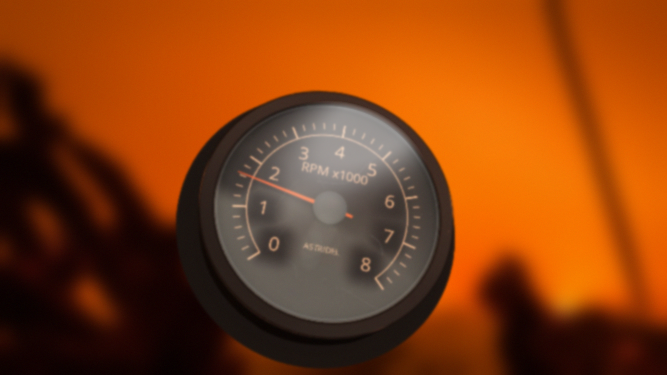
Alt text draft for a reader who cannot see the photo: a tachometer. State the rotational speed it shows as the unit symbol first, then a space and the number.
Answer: rpm 1600
